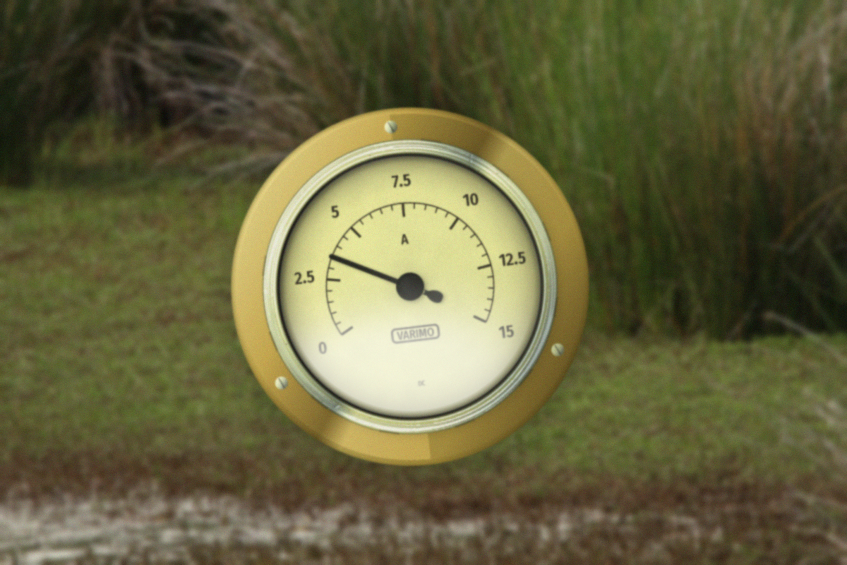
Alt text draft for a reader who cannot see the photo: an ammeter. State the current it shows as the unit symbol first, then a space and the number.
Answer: A 3.5
